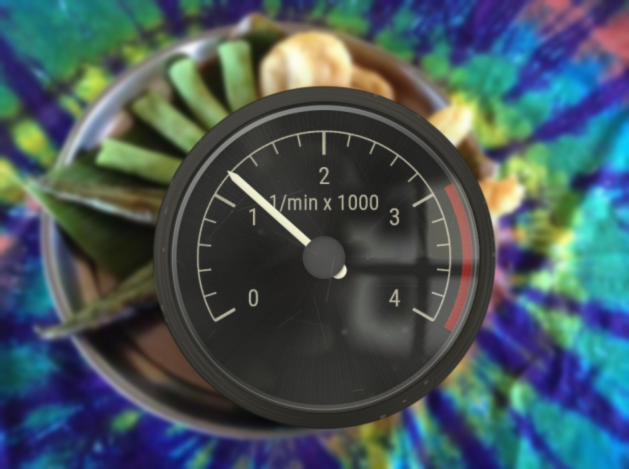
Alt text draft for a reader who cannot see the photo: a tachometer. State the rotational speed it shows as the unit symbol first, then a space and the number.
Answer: rpm 1200
